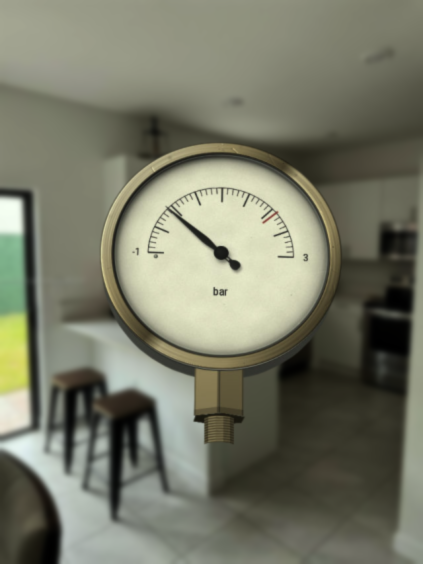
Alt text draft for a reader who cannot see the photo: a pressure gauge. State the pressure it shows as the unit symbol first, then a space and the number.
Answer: bar -0.1
